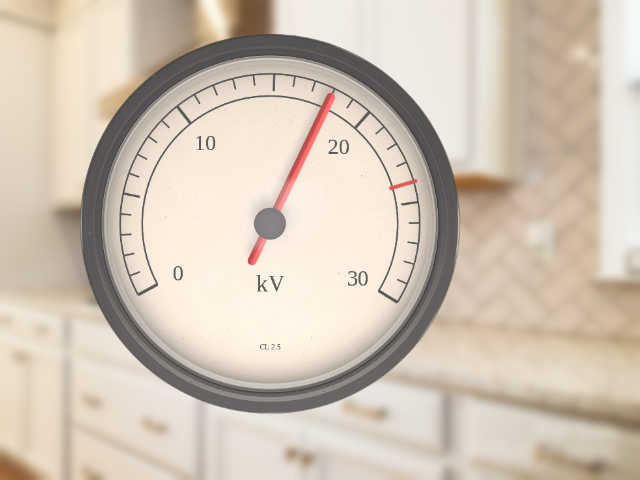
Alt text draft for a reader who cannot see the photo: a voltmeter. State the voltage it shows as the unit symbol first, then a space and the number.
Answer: kV 18
